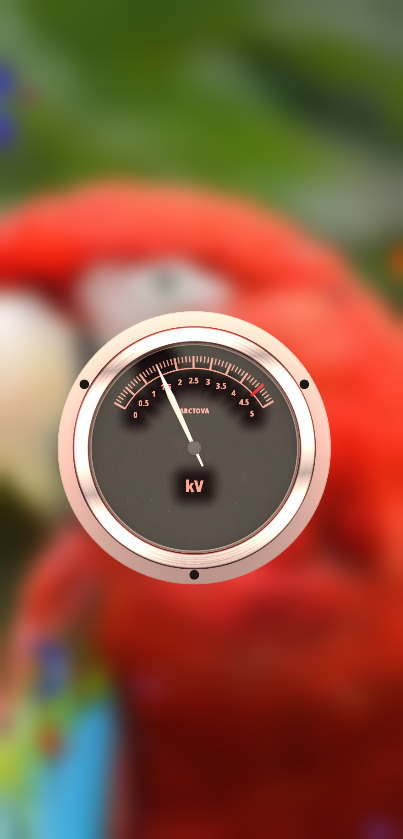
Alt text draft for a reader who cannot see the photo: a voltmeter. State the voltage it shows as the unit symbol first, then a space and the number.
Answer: kV 1.5
